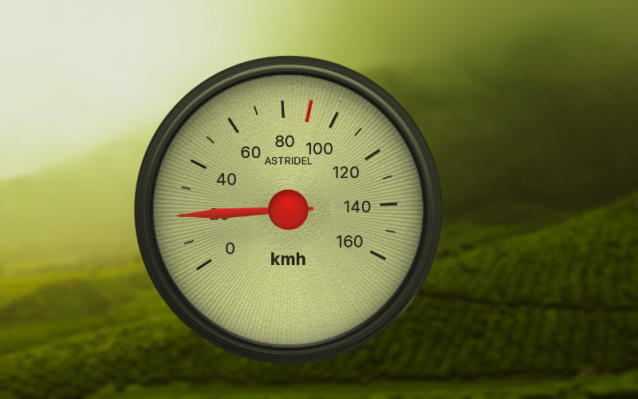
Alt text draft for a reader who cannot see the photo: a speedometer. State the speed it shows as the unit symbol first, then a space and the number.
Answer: km/h 20
